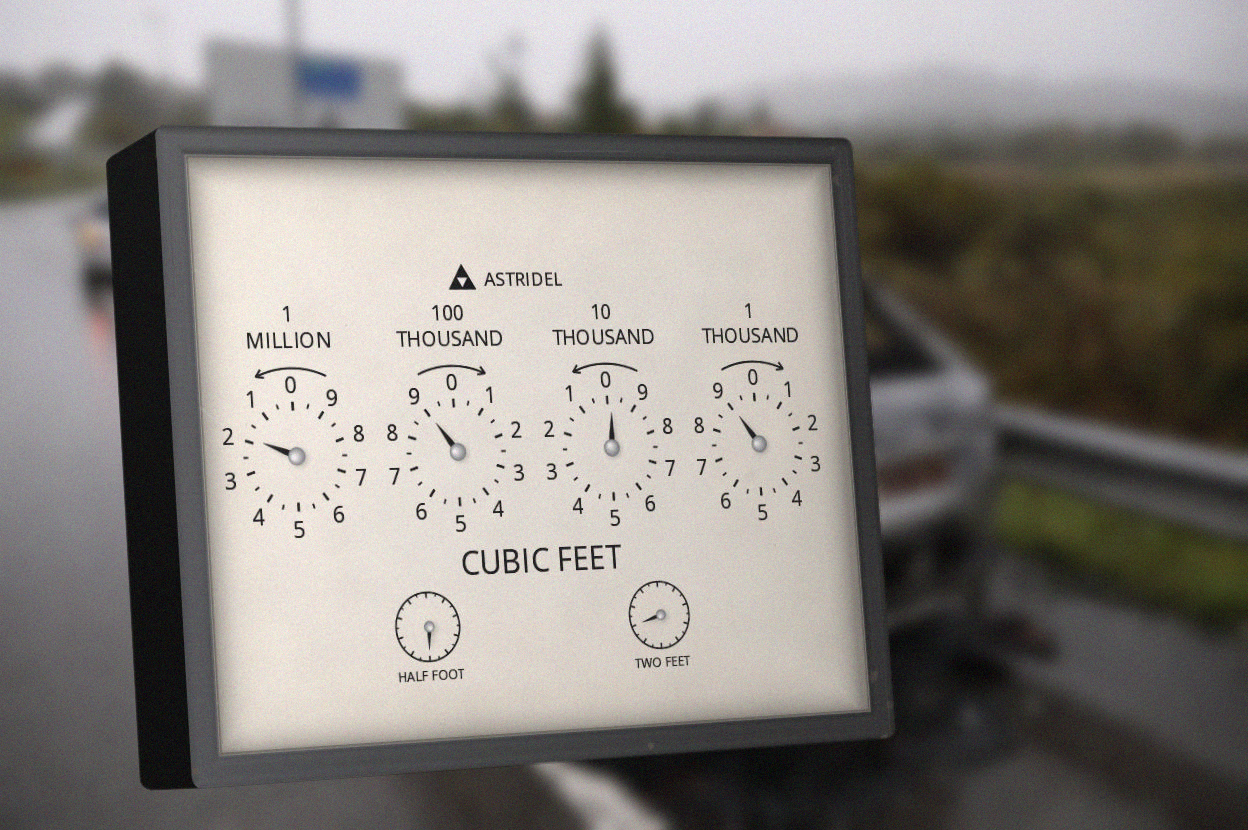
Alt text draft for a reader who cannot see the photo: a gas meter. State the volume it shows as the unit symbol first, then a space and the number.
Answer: ft³ 189900
